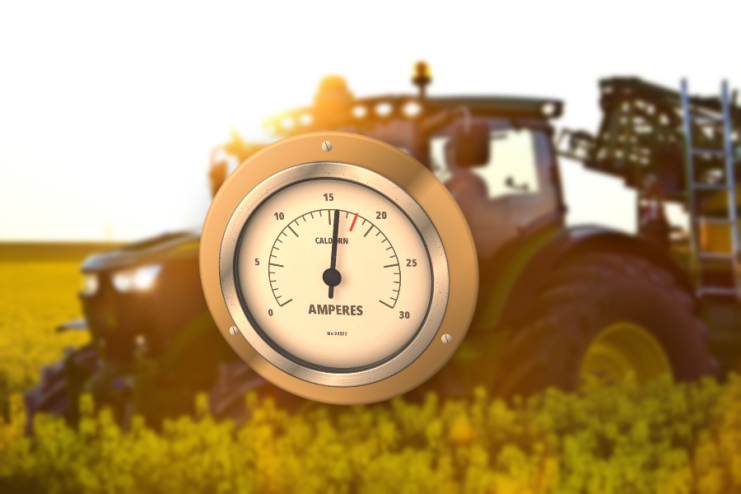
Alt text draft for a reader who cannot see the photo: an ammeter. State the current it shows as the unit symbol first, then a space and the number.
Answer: A 16
